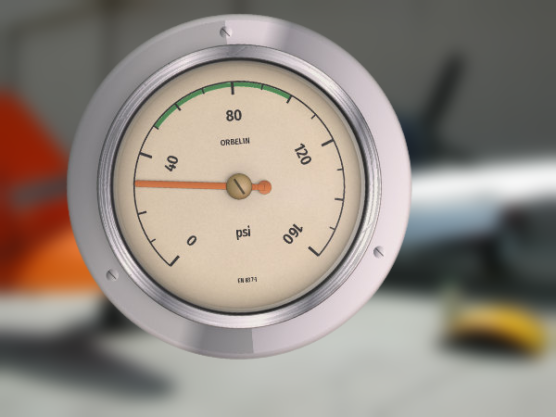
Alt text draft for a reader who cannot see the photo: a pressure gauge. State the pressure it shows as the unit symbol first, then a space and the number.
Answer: psi 30
